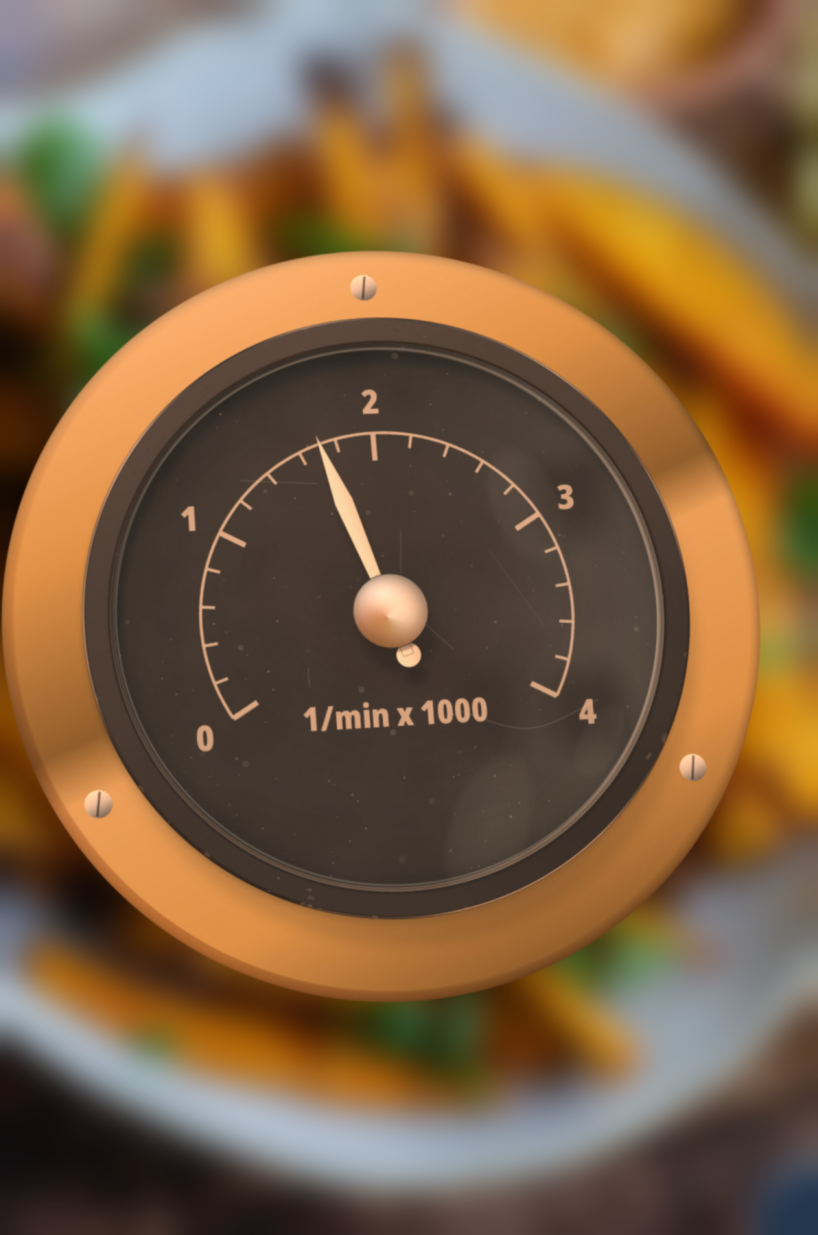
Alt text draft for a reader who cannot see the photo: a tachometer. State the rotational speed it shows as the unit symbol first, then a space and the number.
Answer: rpm 1700
